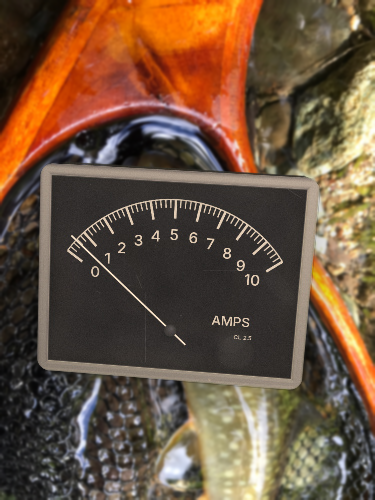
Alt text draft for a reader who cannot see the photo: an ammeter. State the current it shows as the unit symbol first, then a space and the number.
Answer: A 0.6
